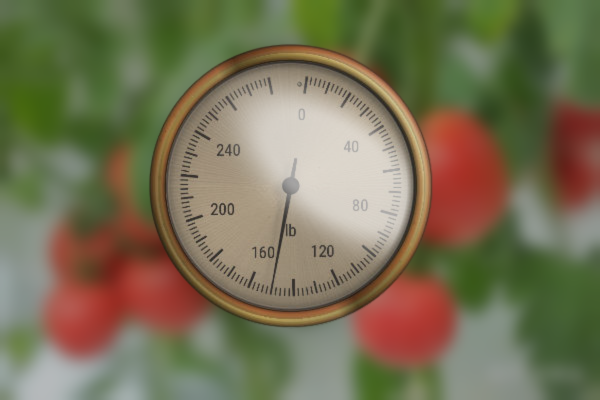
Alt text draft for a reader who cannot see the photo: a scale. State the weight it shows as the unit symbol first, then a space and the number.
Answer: lb 150
